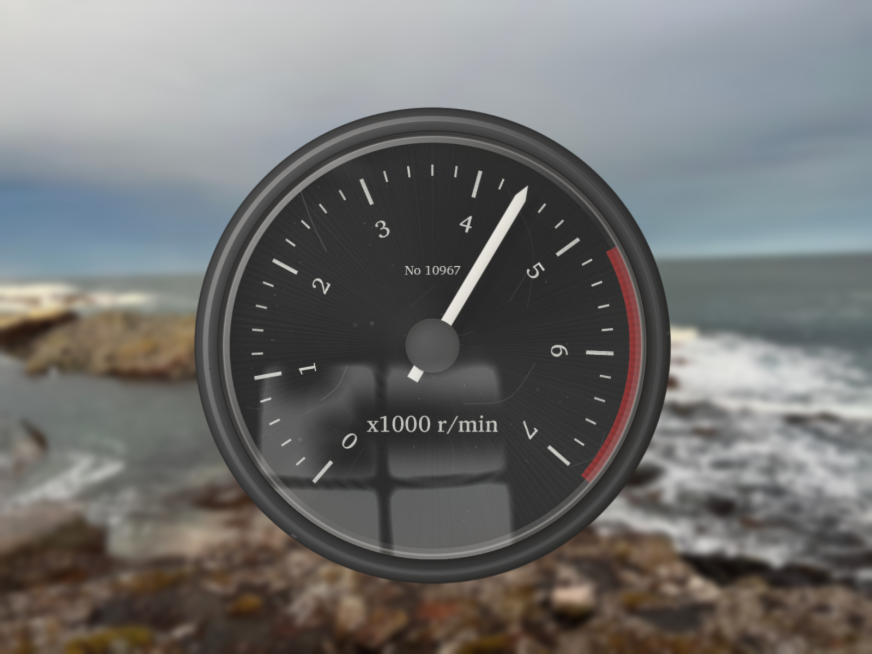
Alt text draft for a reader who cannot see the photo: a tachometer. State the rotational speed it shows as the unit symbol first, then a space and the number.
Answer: rpm 4400
